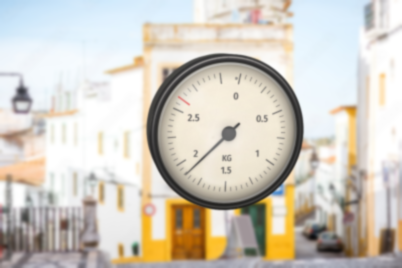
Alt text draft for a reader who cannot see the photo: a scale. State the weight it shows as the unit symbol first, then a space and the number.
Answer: kg 1.9
